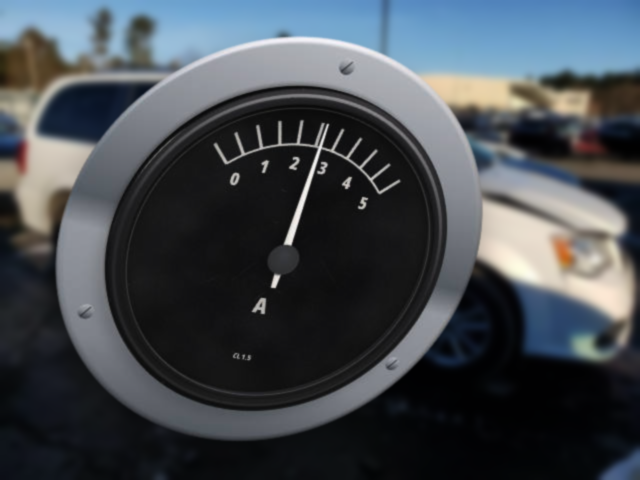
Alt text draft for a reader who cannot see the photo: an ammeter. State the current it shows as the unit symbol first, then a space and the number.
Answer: A 2.5
